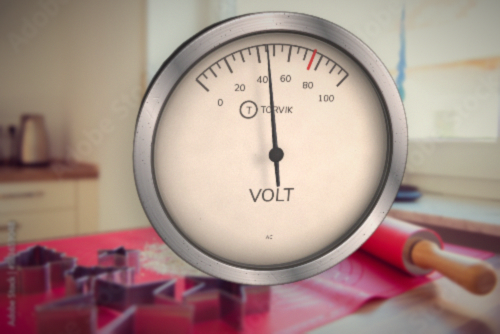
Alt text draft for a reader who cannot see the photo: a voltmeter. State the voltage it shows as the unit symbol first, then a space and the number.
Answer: V 45
